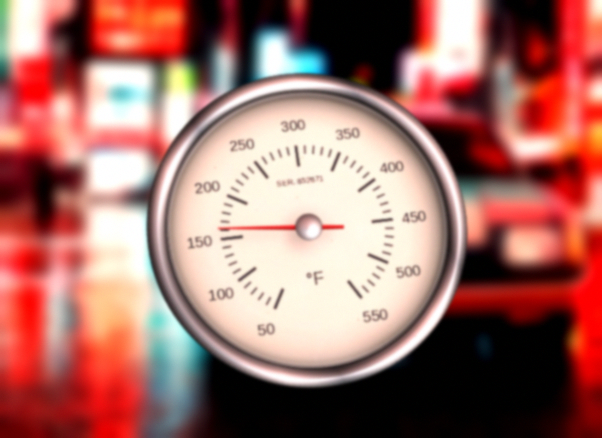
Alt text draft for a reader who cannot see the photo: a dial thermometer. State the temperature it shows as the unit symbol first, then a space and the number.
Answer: °F 160
